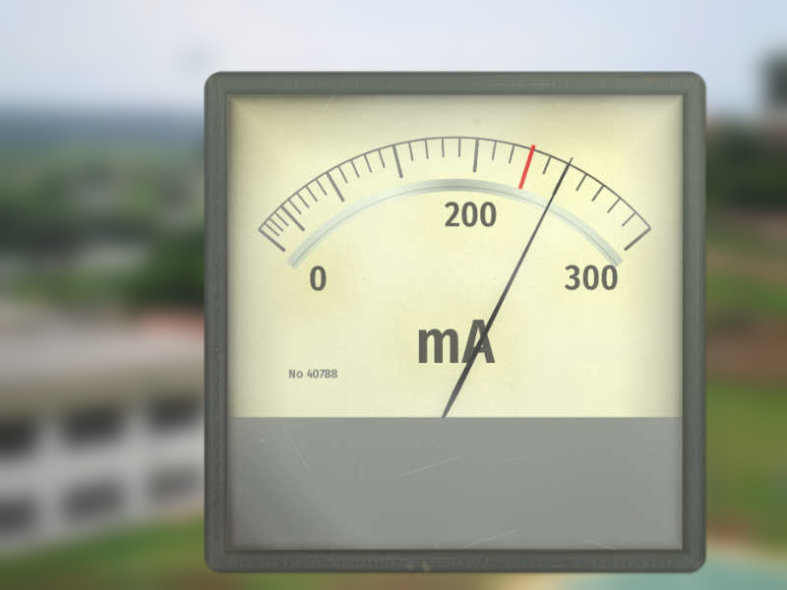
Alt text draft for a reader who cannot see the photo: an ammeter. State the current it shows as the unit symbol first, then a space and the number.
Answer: mA 250
